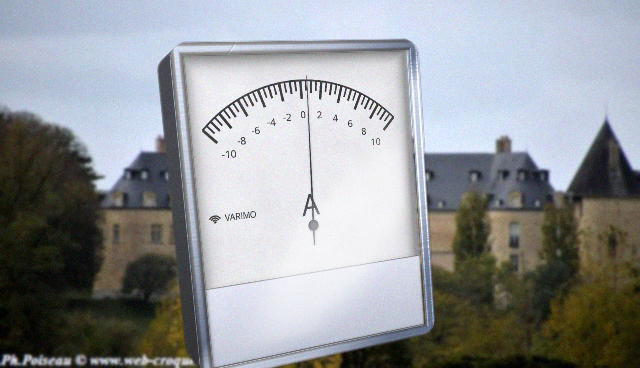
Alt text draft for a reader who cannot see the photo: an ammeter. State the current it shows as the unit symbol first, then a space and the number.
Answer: A 0.5
